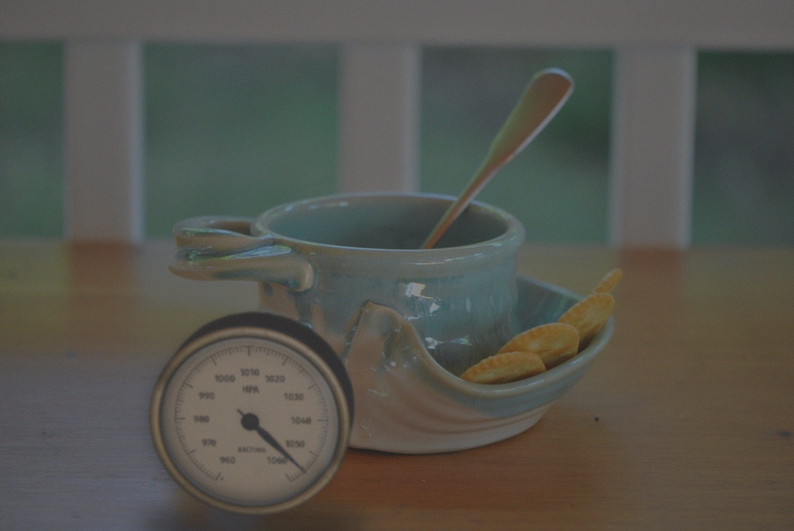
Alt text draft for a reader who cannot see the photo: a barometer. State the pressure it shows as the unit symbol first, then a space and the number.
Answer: hPa 1055
